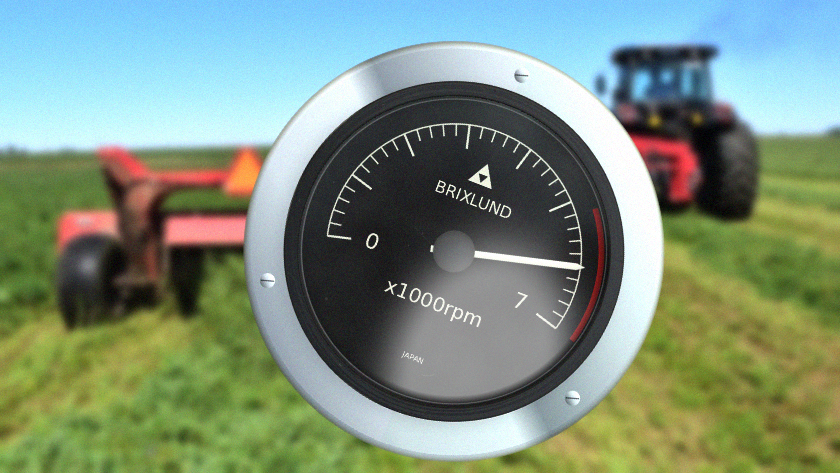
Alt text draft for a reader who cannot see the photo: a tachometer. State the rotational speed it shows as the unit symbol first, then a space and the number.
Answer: rpm 6000
